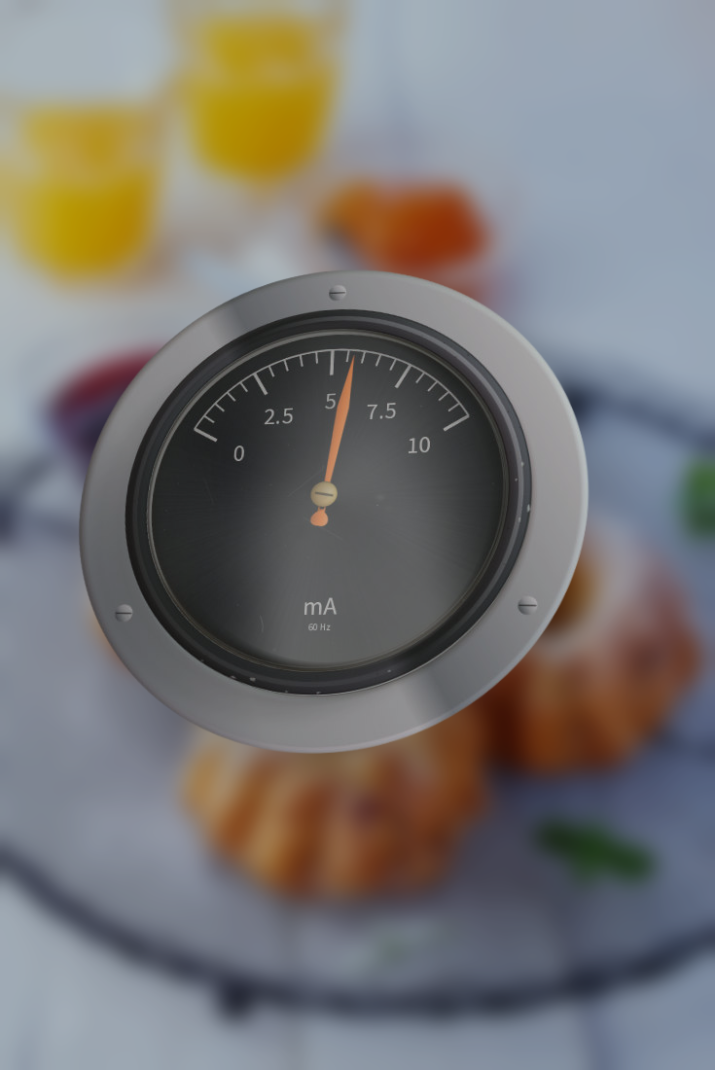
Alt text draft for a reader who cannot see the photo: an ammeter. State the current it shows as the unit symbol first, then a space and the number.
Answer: mA 5.75
